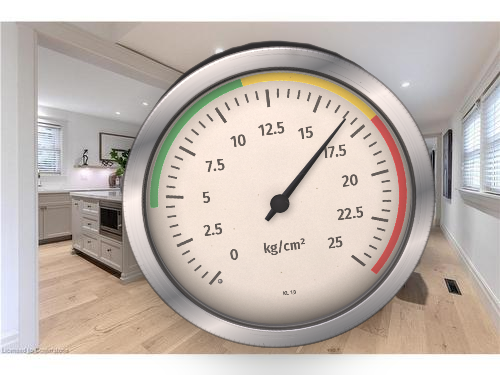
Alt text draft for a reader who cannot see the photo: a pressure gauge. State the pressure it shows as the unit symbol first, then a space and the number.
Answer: kg/cm² 16.5
